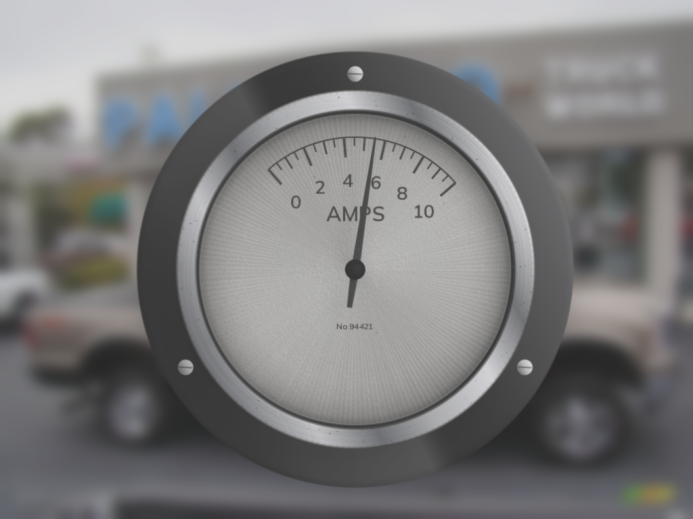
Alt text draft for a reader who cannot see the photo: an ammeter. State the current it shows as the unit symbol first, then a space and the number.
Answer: A 5.5
